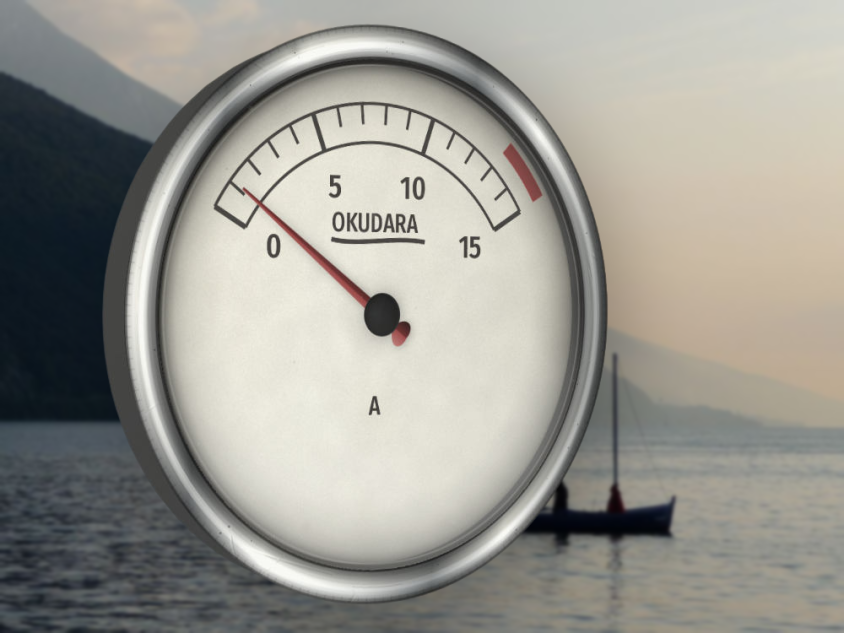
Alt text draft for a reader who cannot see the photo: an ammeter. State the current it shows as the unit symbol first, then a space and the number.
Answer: A 1
